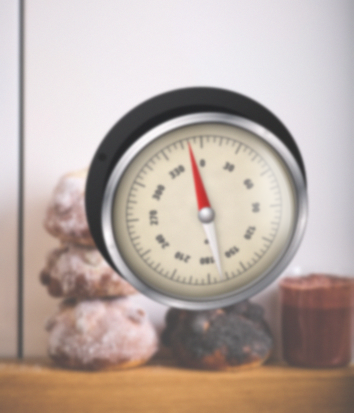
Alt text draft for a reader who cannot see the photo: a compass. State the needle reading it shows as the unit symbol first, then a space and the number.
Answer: ° 350
